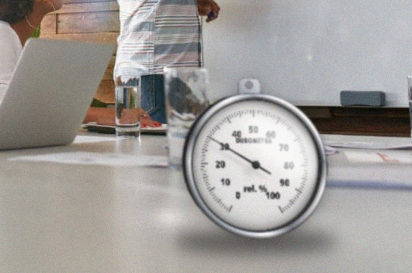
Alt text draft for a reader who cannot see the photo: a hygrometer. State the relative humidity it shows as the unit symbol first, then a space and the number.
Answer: % 30
